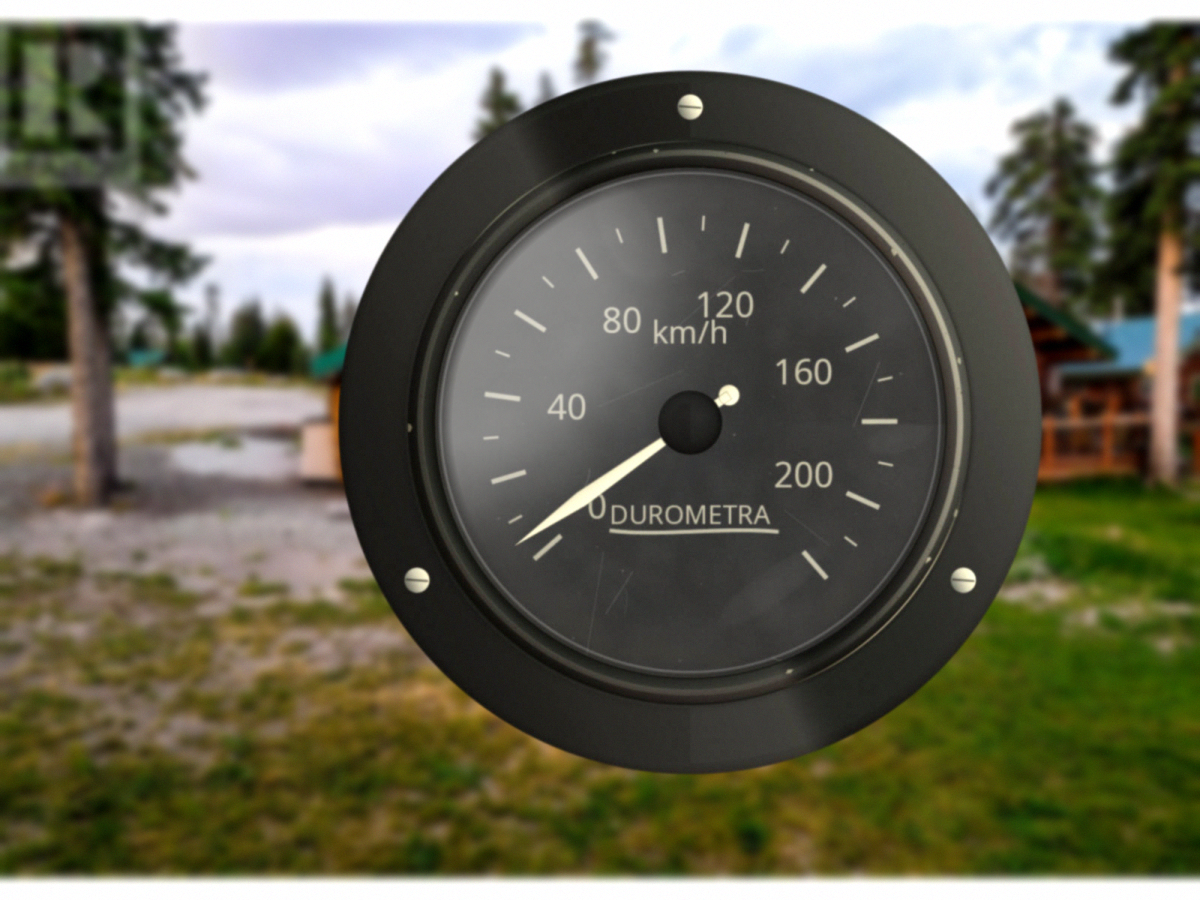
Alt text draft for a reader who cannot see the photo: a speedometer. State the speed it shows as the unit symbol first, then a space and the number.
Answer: km/h 5
